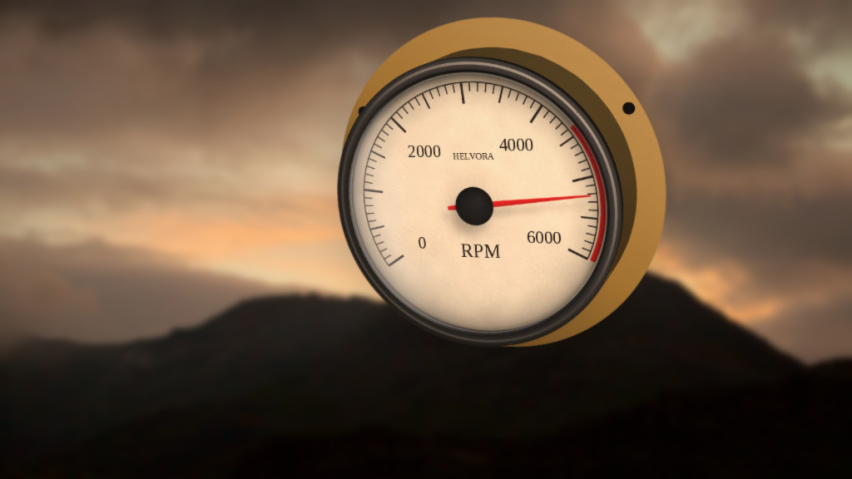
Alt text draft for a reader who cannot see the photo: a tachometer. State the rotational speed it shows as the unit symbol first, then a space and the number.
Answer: rpm 5200
